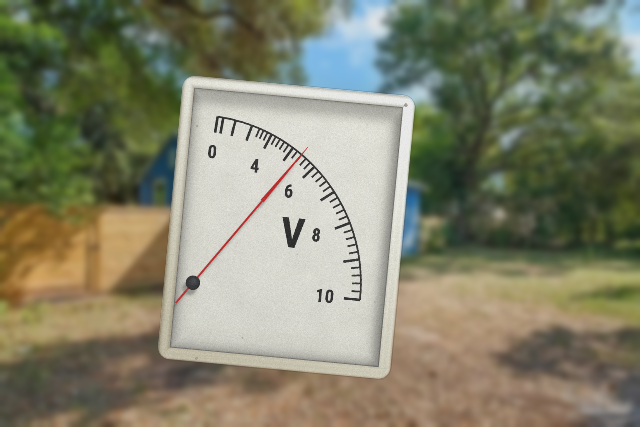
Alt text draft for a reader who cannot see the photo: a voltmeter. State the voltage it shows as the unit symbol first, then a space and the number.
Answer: V 5.4
